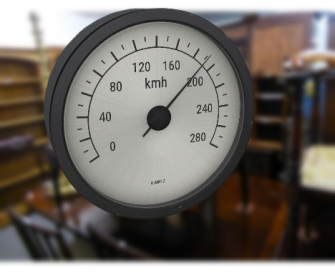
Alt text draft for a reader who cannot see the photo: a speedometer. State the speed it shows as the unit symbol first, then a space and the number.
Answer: km/h 190
